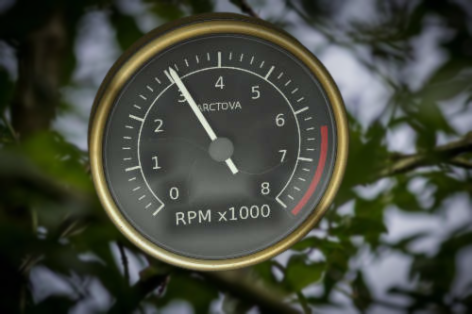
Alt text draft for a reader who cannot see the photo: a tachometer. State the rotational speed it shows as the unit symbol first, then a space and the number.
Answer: rpm 3100
